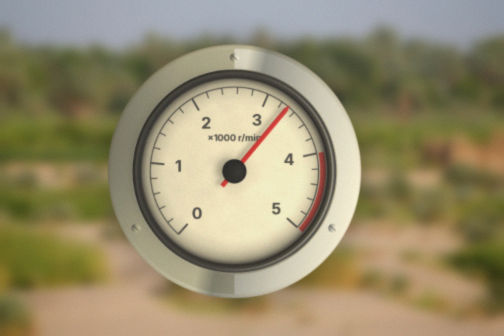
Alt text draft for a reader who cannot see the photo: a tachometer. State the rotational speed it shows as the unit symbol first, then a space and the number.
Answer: rpm 3300
